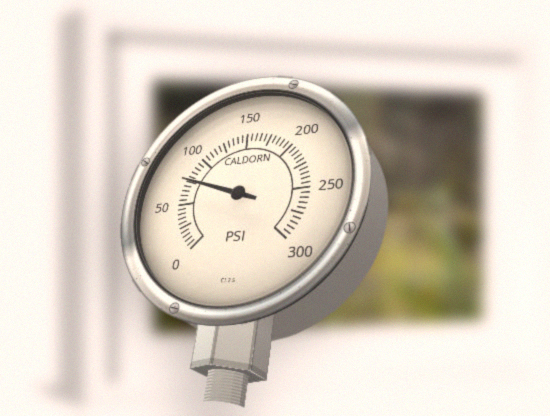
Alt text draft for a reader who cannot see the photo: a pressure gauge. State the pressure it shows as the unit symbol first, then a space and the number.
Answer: psi 75
